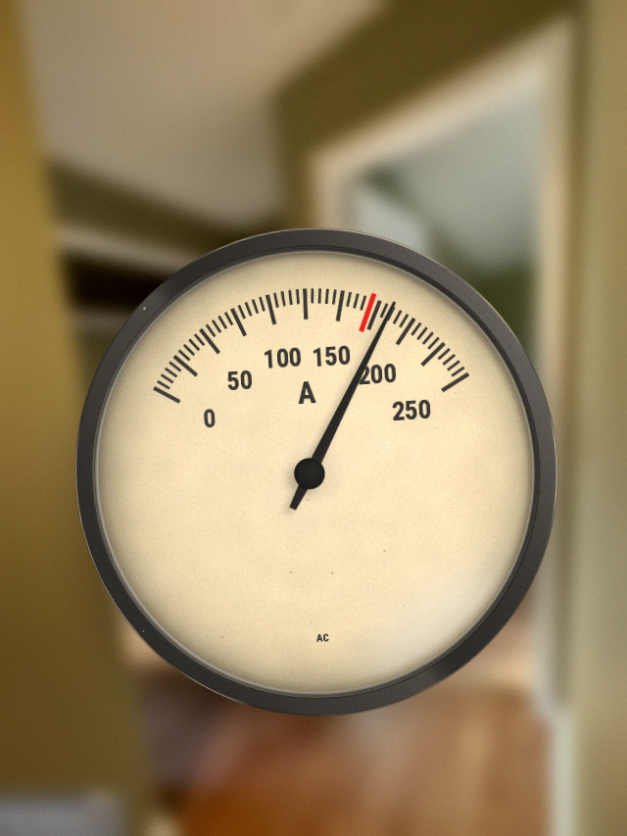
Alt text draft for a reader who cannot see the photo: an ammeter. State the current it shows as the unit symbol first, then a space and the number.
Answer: A 185
